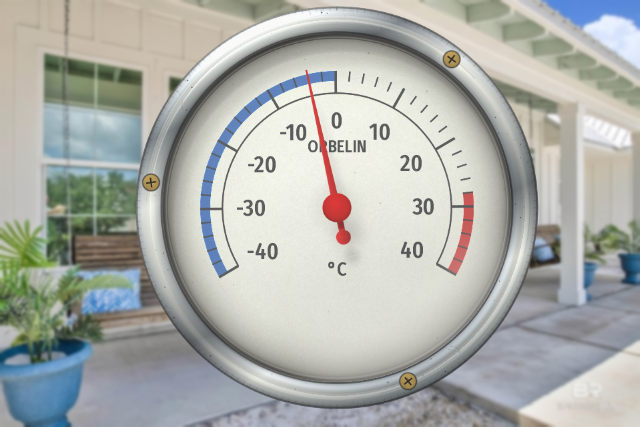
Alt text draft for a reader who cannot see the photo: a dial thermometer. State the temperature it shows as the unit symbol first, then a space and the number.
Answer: °C -4
